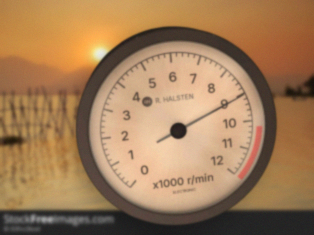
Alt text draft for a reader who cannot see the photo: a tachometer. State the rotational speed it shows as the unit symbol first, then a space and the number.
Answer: rpm 9000
